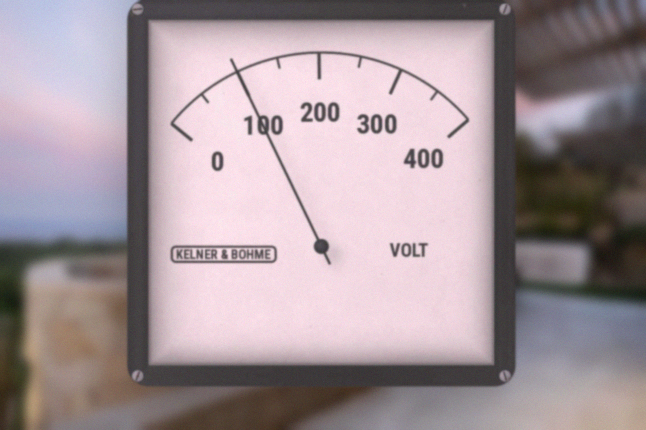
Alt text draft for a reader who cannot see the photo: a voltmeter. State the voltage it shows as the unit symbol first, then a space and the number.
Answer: V 100
